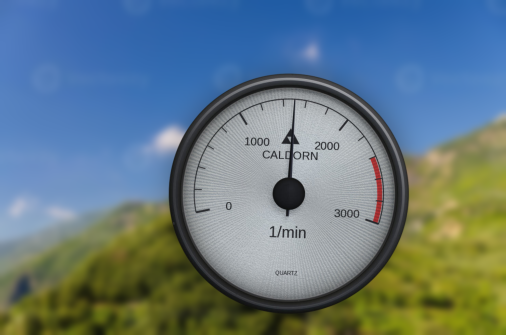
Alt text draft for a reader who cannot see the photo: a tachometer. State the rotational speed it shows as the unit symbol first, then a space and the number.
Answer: rpm 1500
